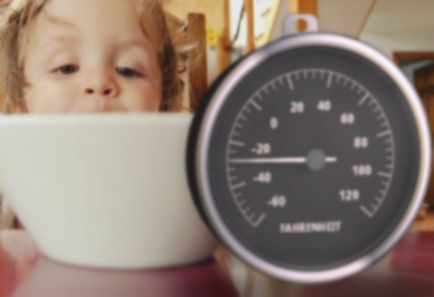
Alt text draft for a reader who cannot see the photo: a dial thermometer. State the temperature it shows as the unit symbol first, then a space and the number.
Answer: °F -28
